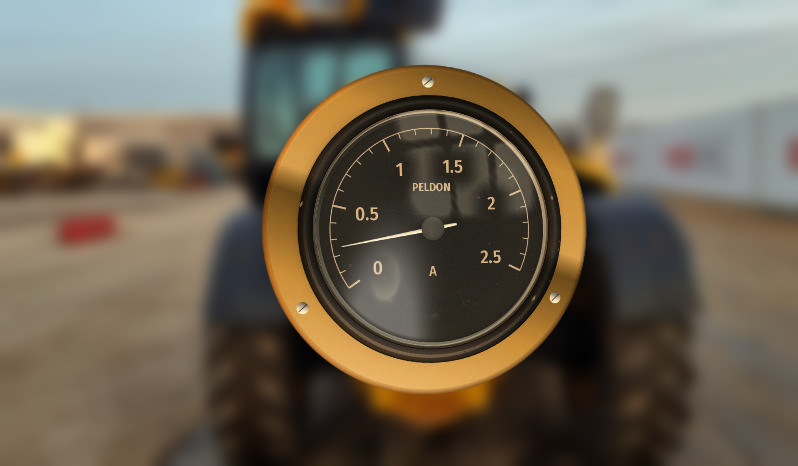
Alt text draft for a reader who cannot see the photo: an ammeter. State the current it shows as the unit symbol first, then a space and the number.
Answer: A 0.25
